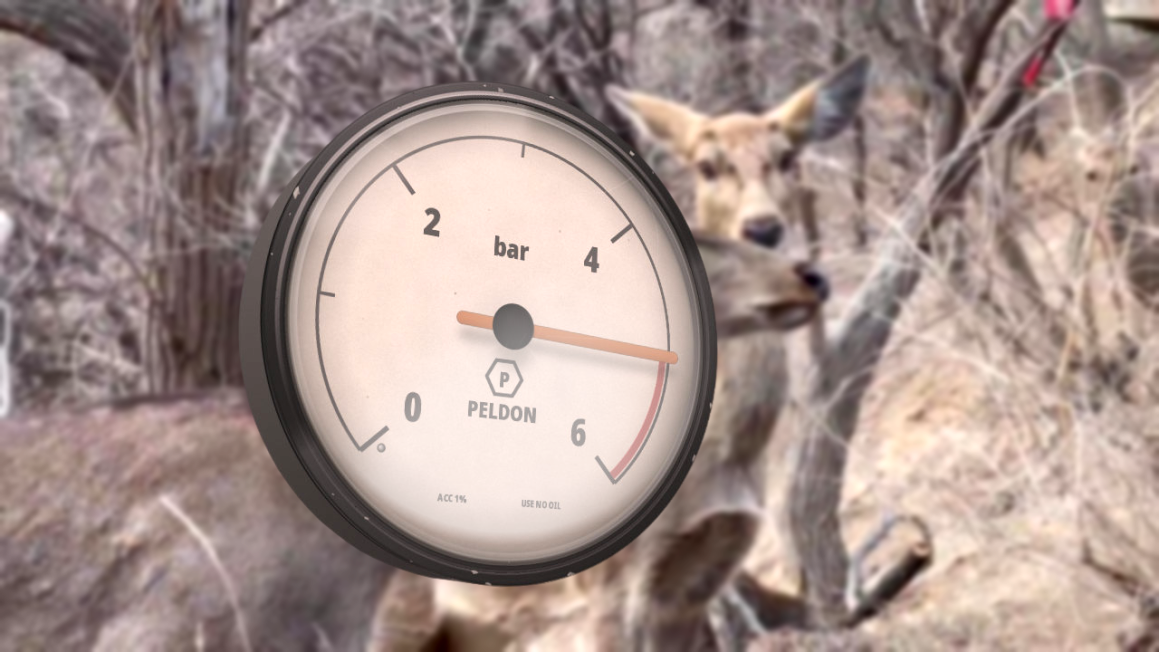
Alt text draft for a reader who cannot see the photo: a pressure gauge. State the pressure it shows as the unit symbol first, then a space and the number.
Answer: bar 5
